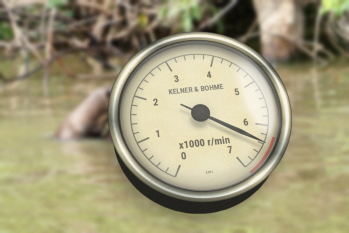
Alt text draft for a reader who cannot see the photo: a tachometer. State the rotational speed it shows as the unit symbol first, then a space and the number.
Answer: rpm 6400
